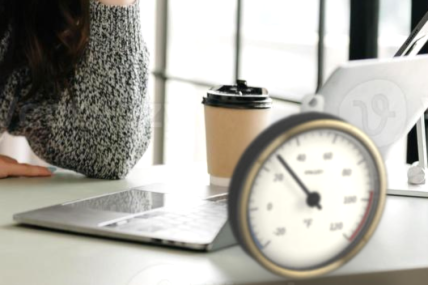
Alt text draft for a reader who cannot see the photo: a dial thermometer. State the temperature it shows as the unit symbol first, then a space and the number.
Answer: °F 28
